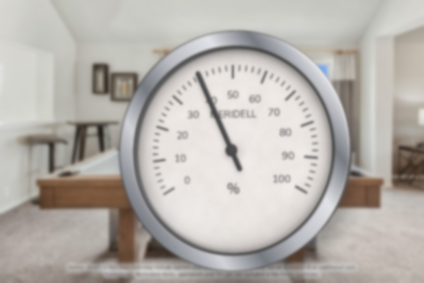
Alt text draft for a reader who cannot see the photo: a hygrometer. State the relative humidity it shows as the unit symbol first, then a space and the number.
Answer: % 40
